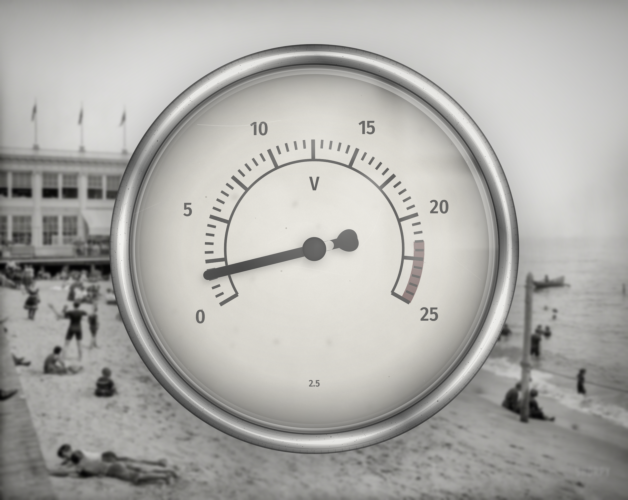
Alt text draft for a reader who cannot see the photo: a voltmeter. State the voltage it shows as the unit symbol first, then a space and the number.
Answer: V 1.75
